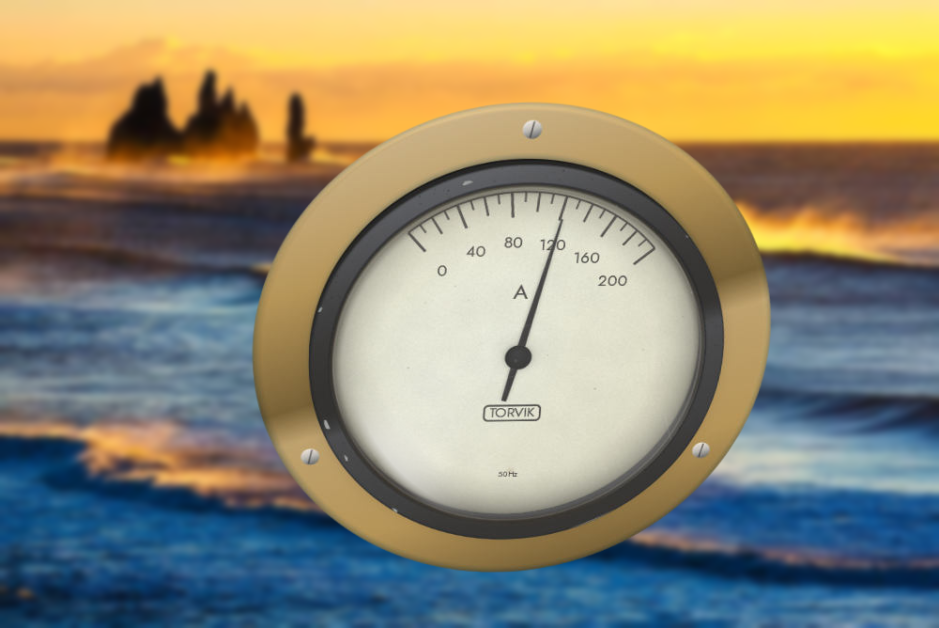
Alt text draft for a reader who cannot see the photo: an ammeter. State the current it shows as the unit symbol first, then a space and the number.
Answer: A 120
